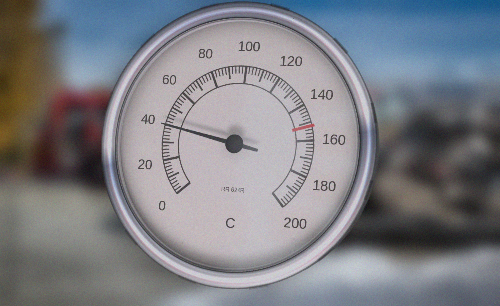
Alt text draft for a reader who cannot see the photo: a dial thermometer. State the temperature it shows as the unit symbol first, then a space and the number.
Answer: °C 40
